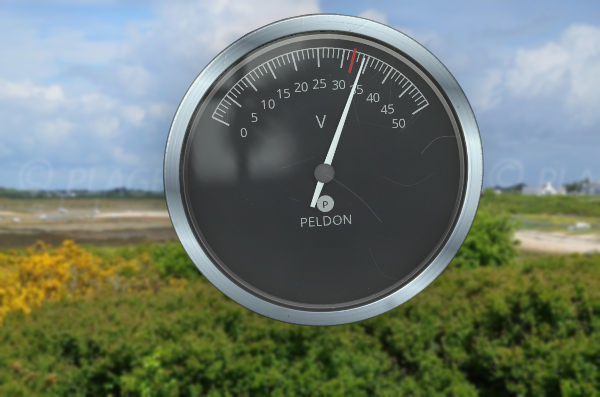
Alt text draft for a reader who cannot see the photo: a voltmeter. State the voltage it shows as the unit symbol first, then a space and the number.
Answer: V 34
